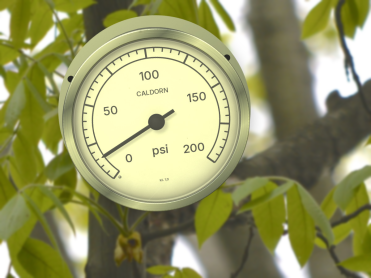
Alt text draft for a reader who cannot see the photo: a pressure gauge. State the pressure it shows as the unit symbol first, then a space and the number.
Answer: psi 15
